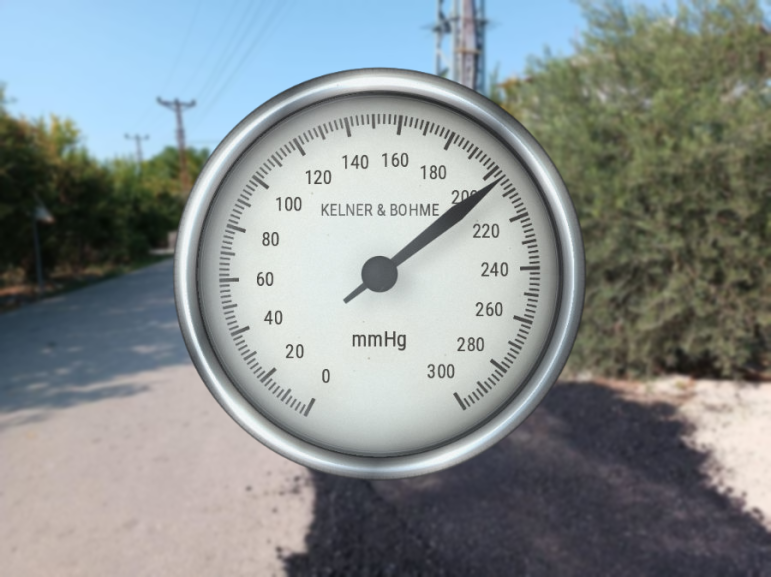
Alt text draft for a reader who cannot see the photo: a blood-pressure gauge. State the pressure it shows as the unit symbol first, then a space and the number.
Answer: mmHg 204
